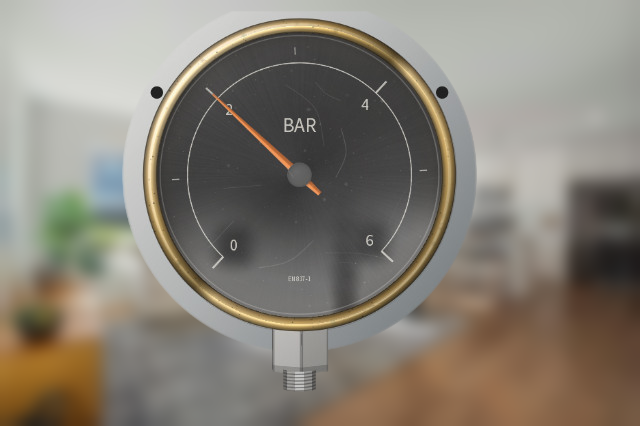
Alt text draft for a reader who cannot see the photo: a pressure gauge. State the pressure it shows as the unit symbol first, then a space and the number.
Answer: bar 2
